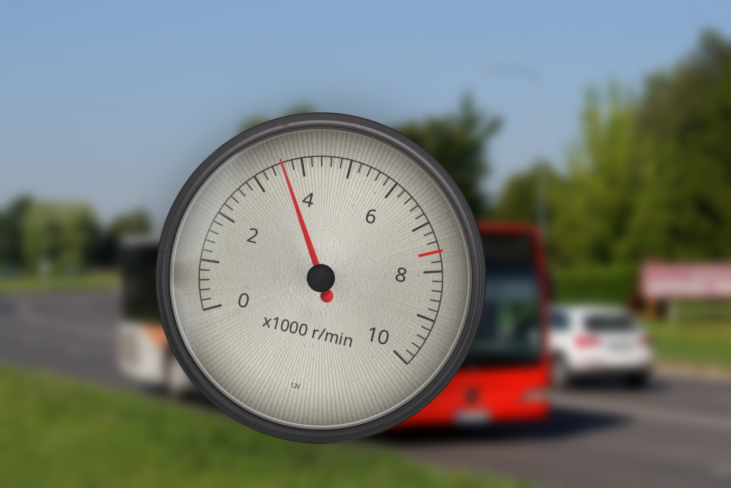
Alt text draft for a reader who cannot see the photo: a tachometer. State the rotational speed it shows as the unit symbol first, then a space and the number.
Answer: rpm 3600
